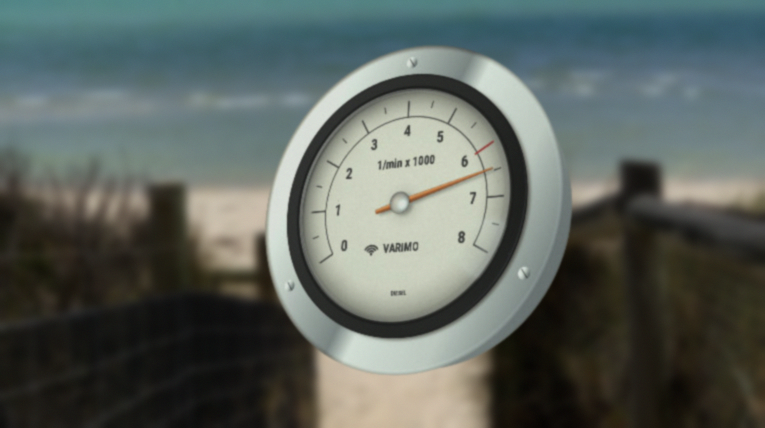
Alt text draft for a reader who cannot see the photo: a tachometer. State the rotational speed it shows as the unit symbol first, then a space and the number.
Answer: rpm 6500
